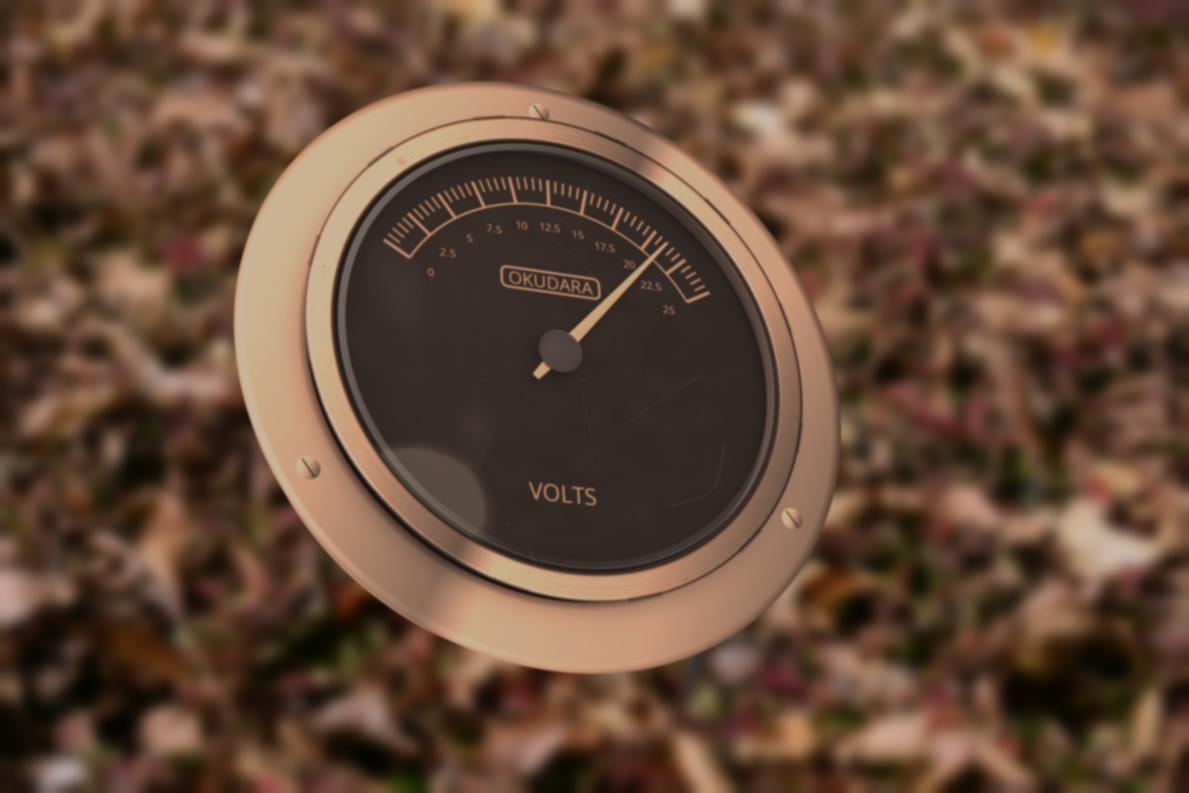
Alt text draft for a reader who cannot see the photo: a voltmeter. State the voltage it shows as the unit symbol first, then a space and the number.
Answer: V 21
